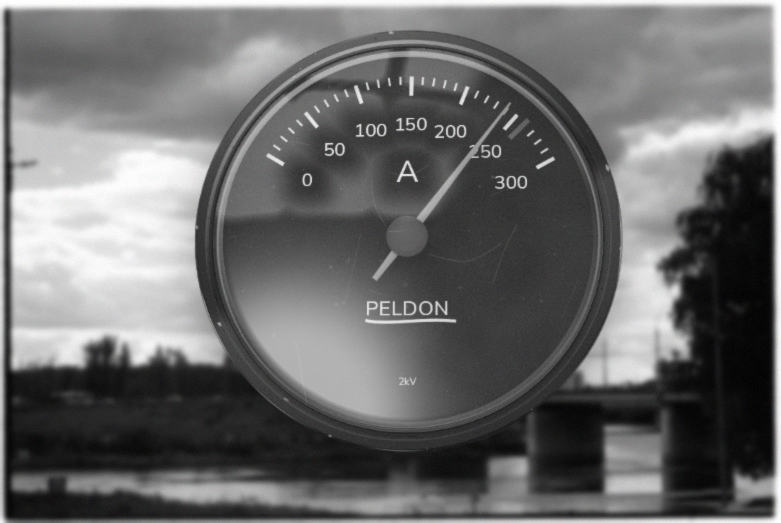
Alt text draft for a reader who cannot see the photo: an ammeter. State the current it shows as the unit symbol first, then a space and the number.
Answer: A 240
